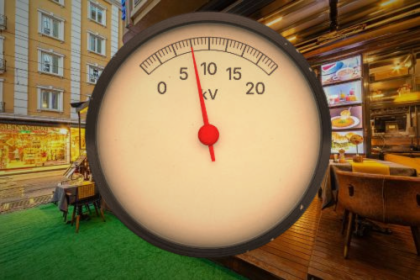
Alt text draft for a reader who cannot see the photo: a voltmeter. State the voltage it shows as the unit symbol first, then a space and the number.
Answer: kV 7.5
